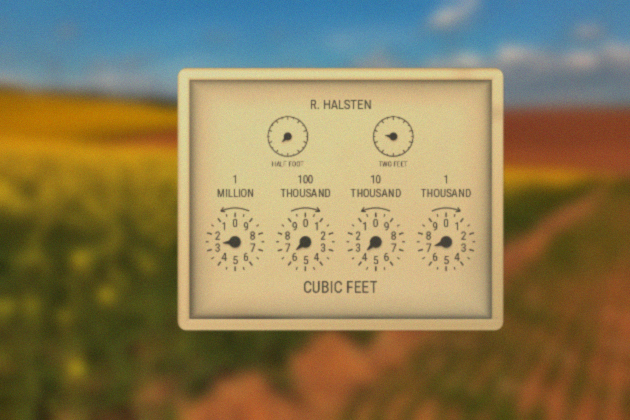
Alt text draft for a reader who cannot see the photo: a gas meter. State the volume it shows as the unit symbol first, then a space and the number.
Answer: ft³ 263700
